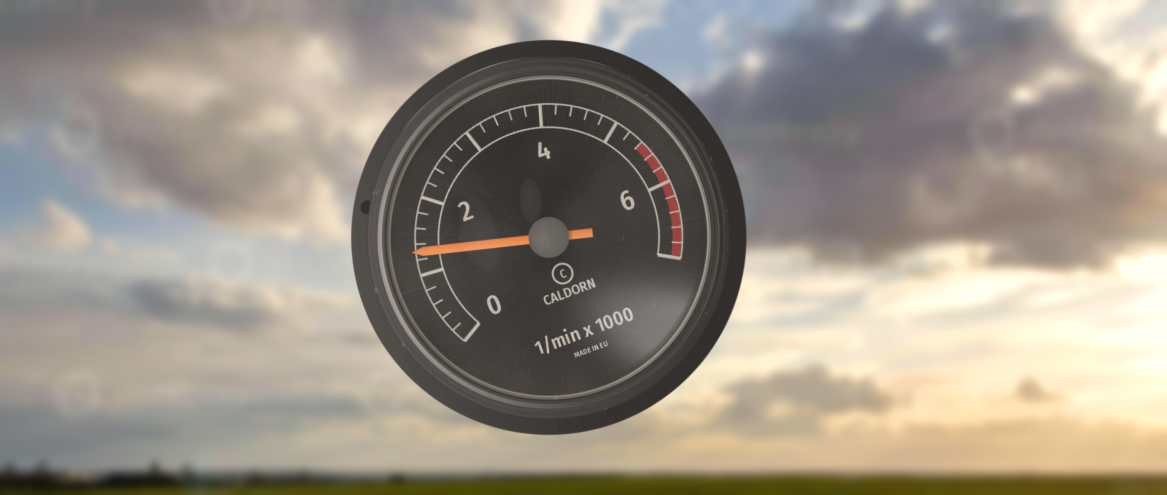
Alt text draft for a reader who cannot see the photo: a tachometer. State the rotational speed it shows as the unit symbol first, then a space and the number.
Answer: rpm 1300
